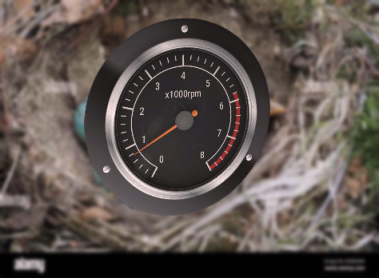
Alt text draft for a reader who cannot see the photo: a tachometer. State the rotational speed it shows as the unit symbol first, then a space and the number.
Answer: rpm 800
